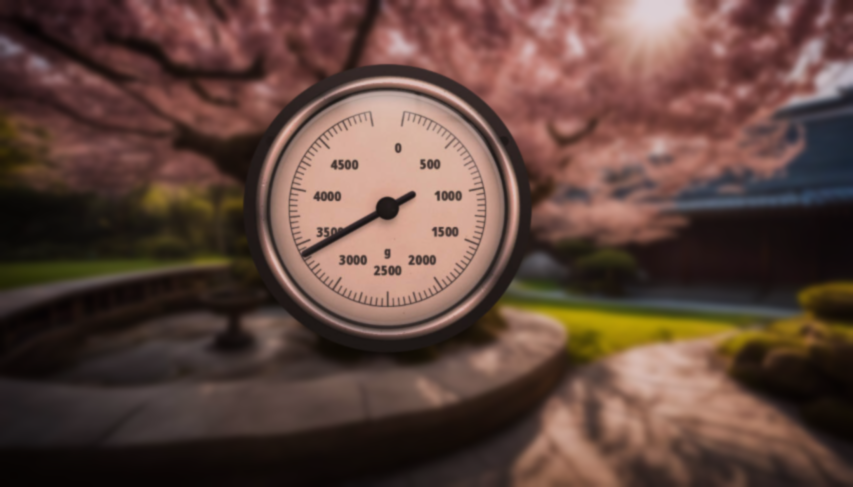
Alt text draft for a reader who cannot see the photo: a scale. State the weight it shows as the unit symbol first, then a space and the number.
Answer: g 3400
